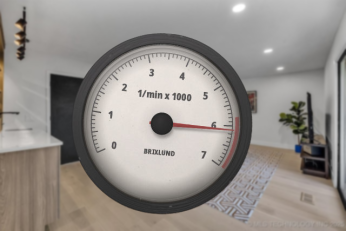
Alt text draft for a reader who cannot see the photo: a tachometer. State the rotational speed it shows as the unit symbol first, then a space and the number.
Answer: rpm 6100
